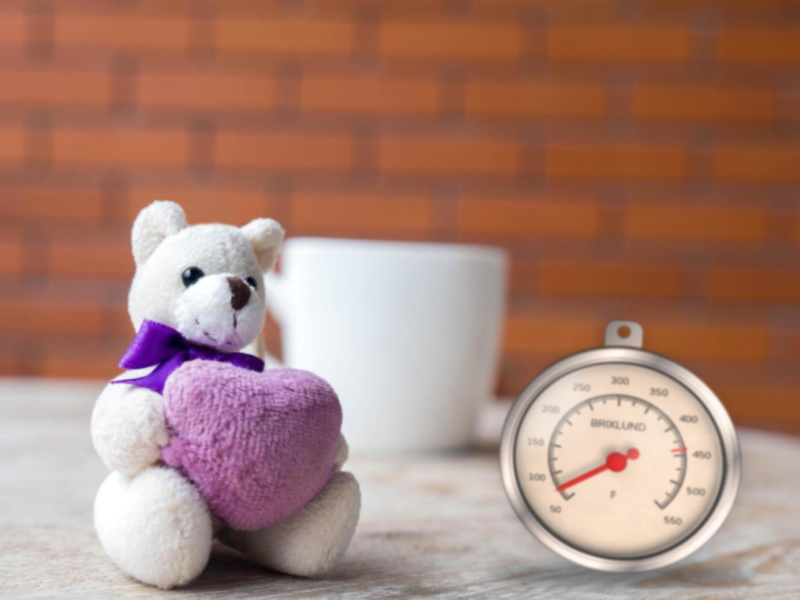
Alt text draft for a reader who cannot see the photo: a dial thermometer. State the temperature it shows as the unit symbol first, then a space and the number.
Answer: °F 75
